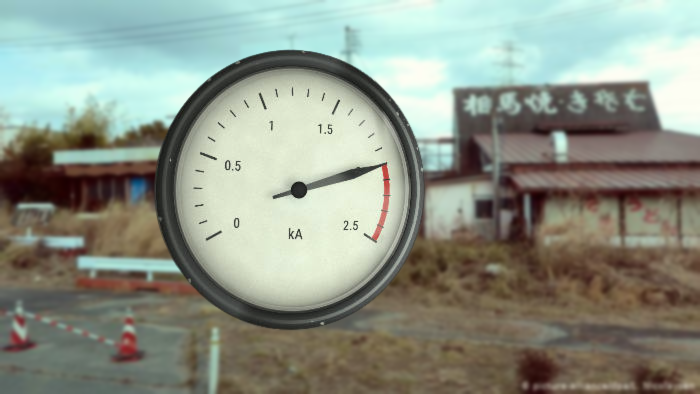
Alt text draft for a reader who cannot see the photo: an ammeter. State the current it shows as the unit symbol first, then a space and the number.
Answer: kA 2
